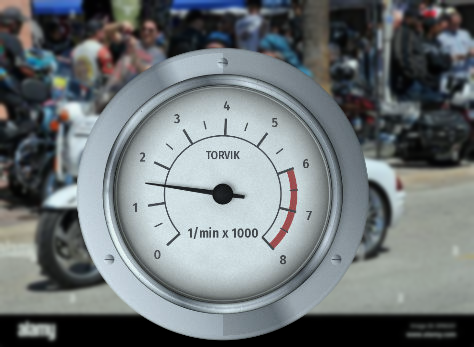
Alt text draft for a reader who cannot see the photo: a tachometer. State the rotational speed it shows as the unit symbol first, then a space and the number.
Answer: rpm 1500
